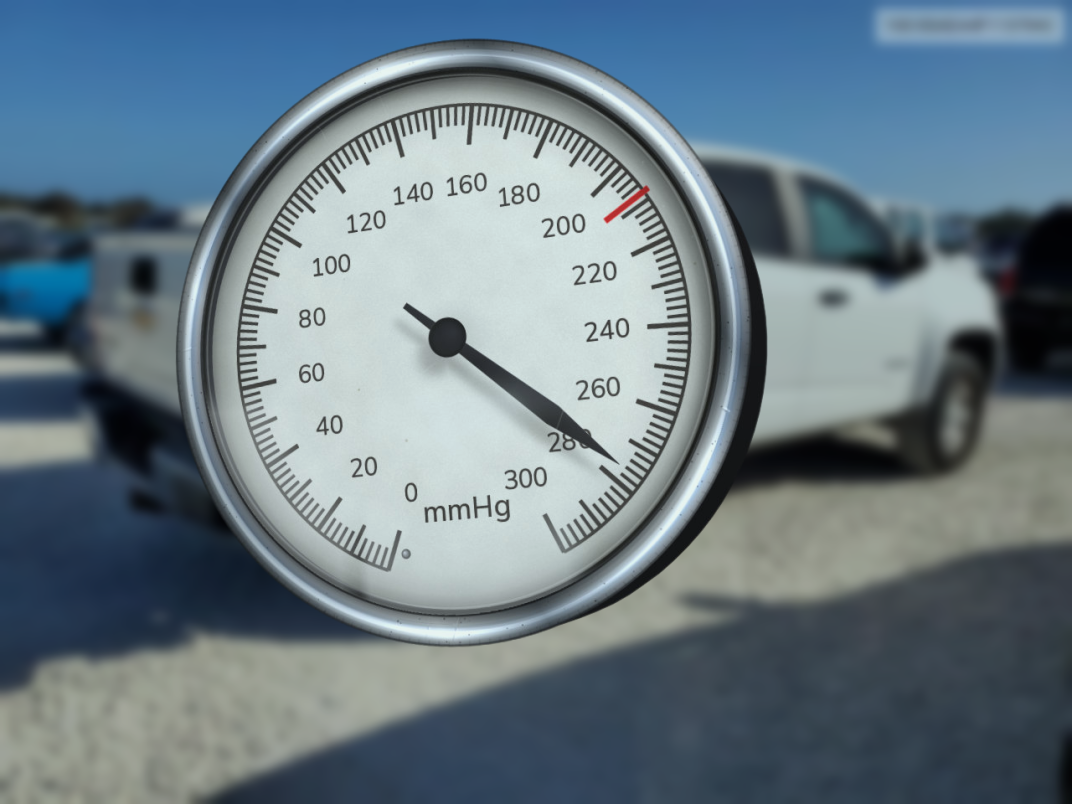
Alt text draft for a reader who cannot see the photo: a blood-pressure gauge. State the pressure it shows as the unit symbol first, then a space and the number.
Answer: mmHg 276
